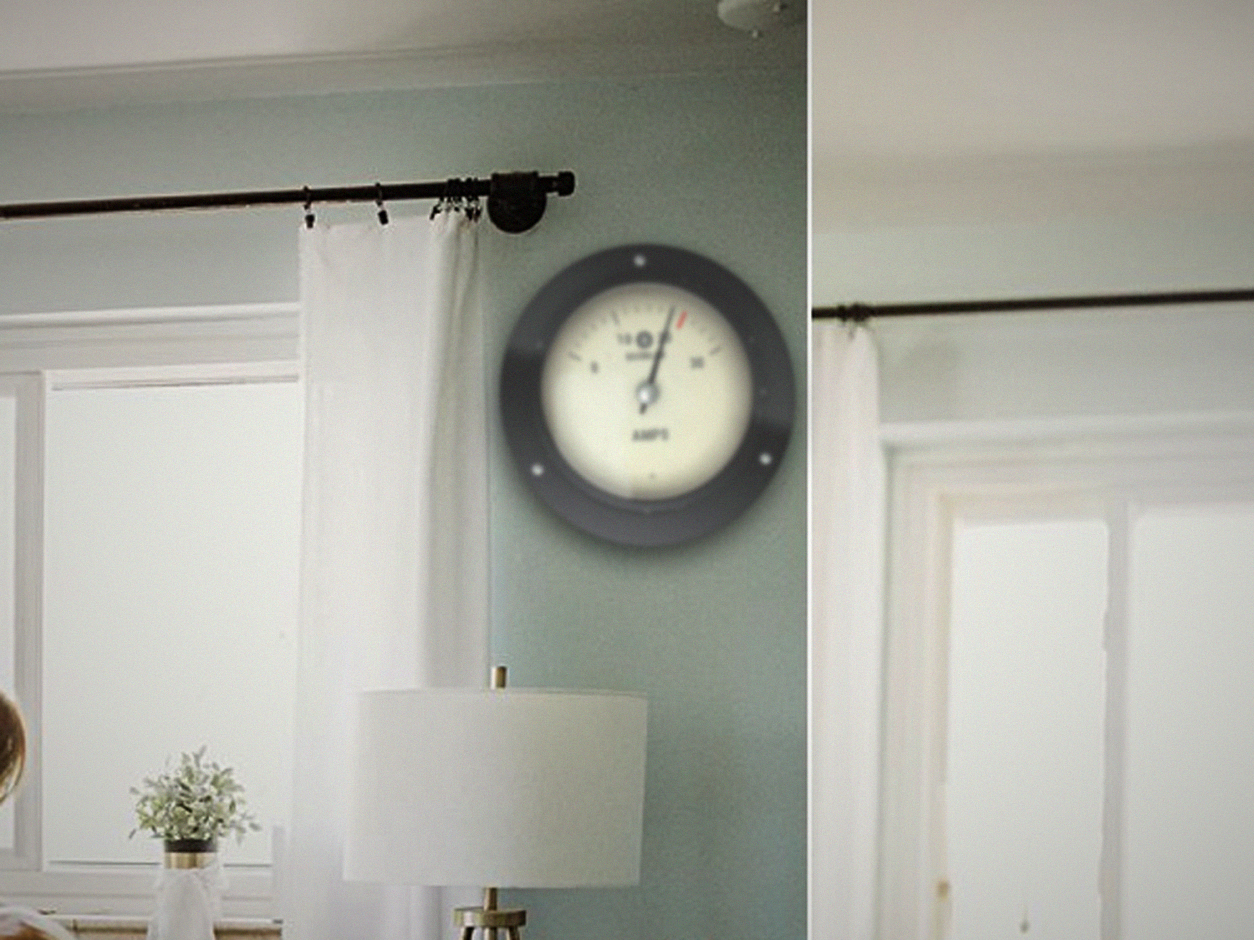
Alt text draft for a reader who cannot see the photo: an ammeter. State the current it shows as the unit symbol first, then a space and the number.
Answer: A 20
